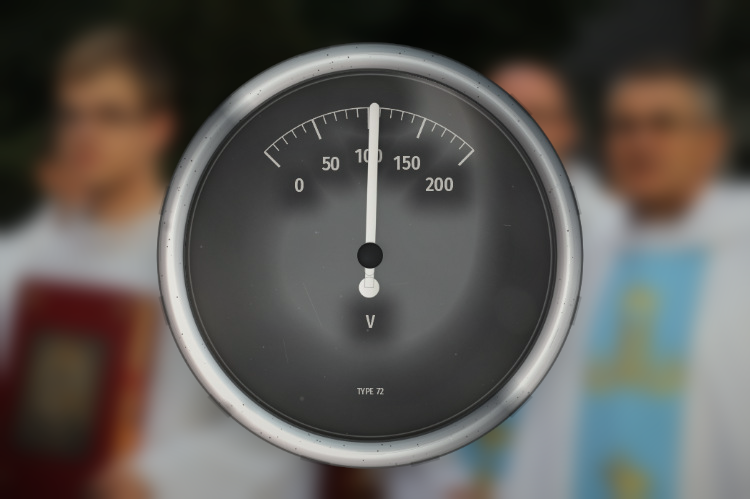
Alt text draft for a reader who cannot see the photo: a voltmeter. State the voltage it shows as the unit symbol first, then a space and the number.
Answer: V 105
